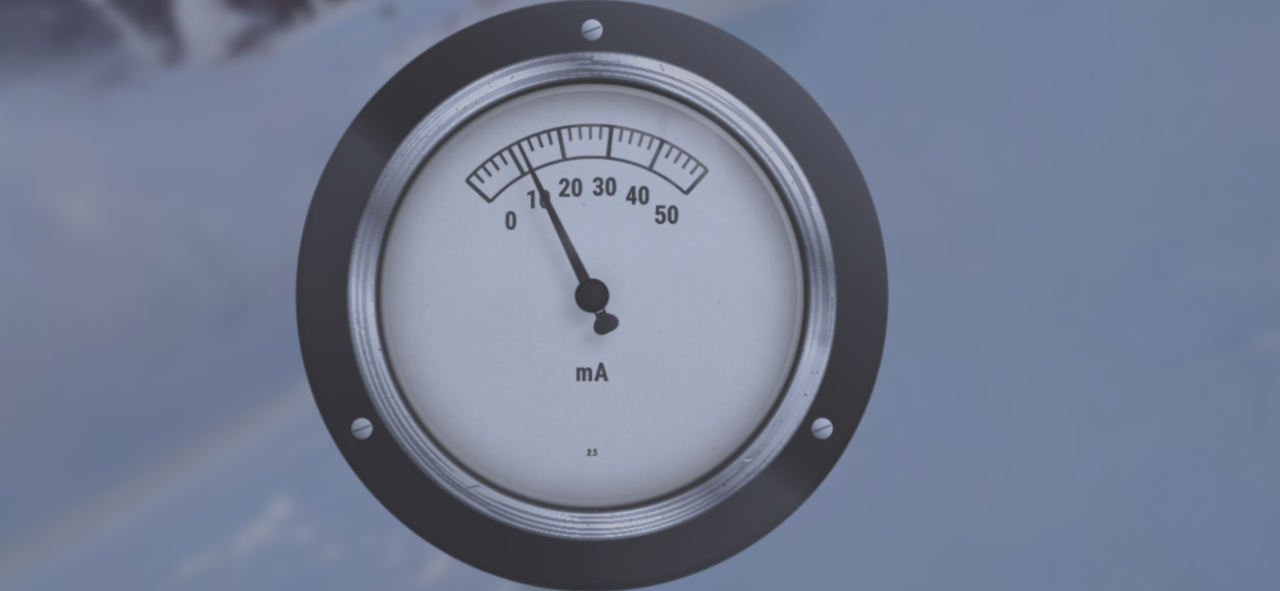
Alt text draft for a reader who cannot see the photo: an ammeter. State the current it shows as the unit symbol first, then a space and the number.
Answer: mA 12
